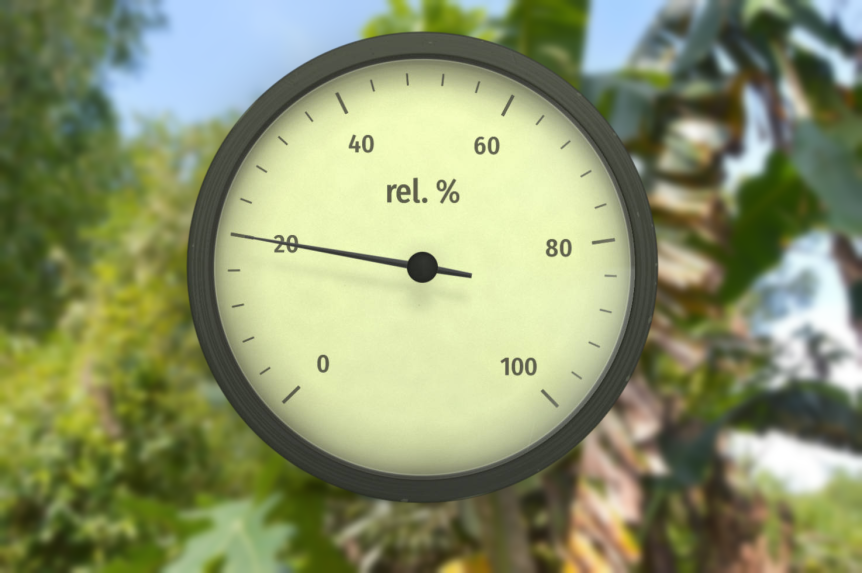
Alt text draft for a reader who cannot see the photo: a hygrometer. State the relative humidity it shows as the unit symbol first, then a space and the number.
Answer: % 20
